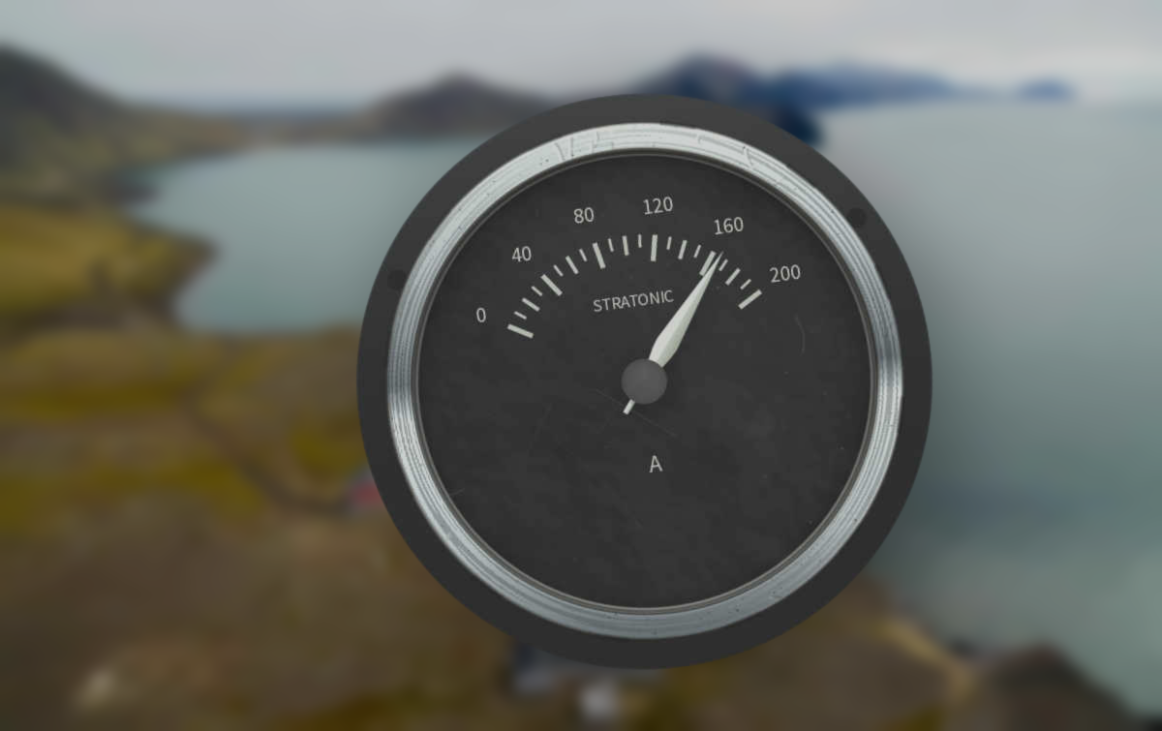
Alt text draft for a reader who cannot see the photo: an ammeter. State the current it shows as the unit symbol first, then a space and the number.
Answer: A 165
